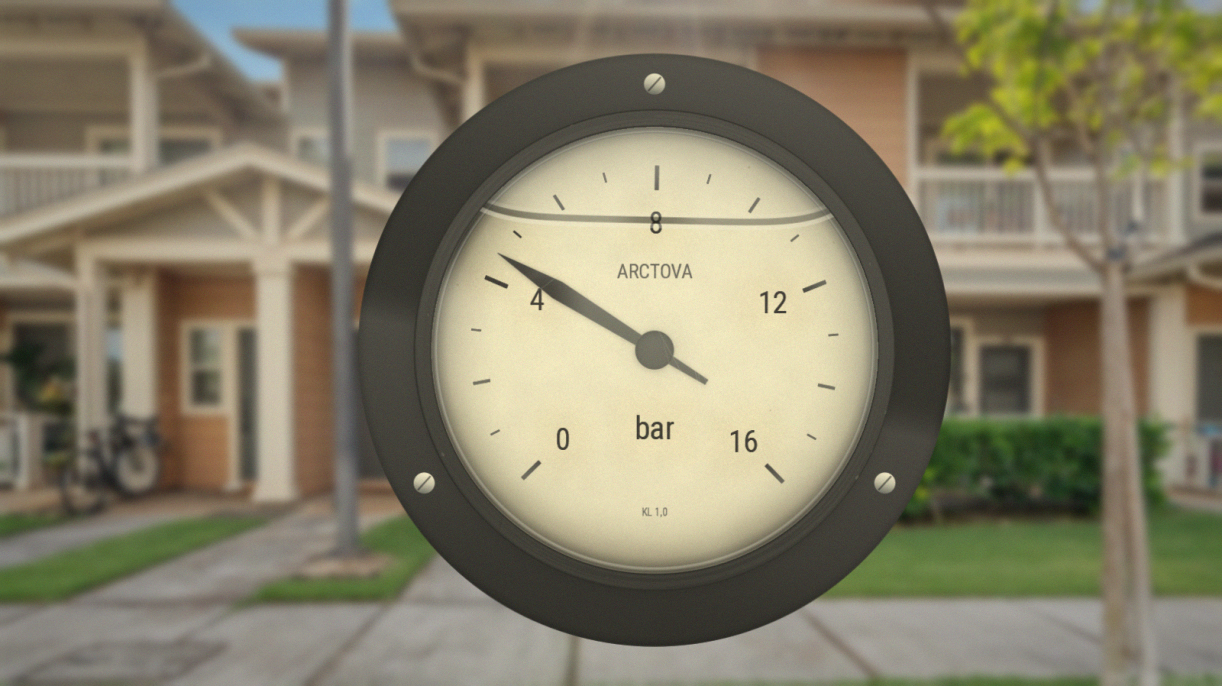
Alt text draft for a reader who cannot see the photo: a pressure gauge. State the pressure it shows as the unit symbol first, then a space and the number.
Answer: bar 4.5
